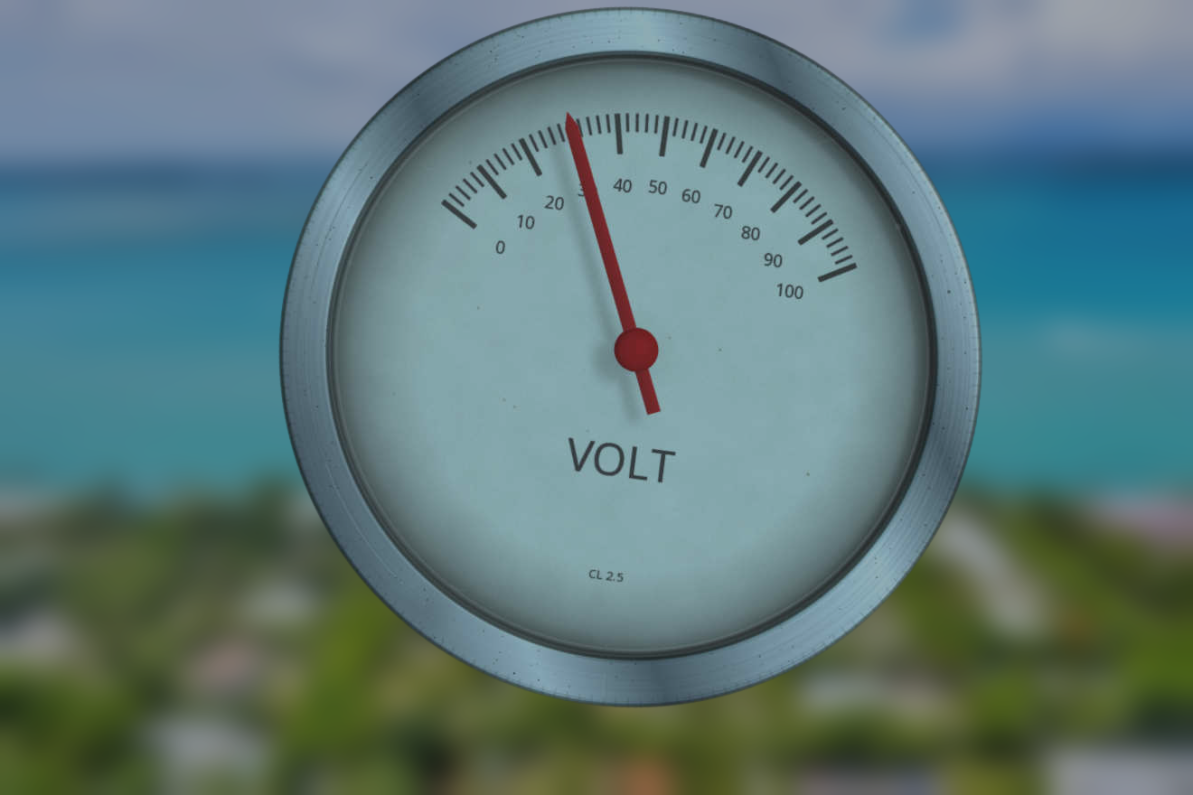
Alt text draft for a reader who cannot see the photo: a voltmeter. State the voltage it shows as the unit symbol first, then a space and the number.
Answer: V 30
